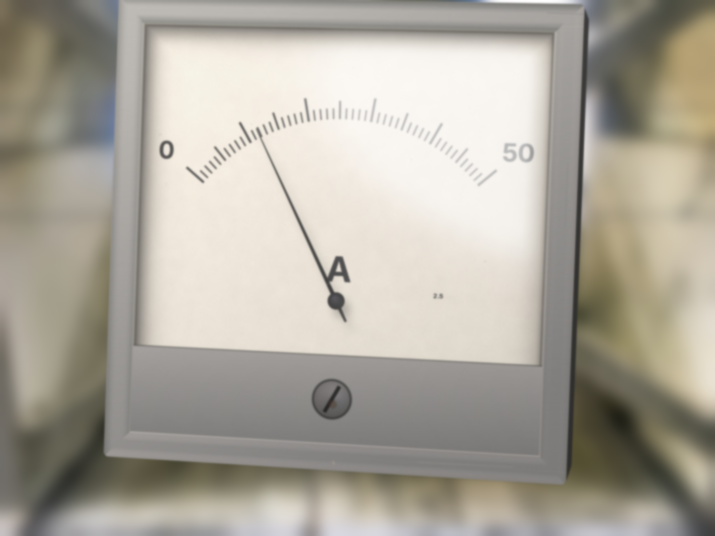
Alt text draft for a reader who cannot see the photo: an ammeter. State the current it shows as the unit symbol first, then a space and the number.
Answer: A 12
